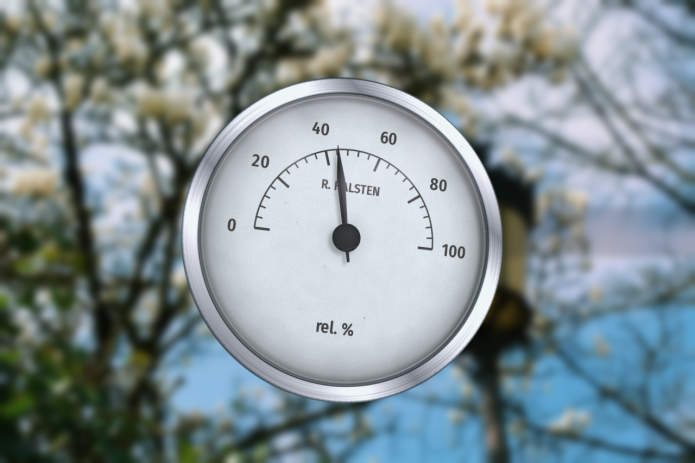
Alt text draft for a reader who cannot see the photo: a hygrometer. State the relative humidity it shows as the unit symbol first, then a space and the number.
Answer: % 44
